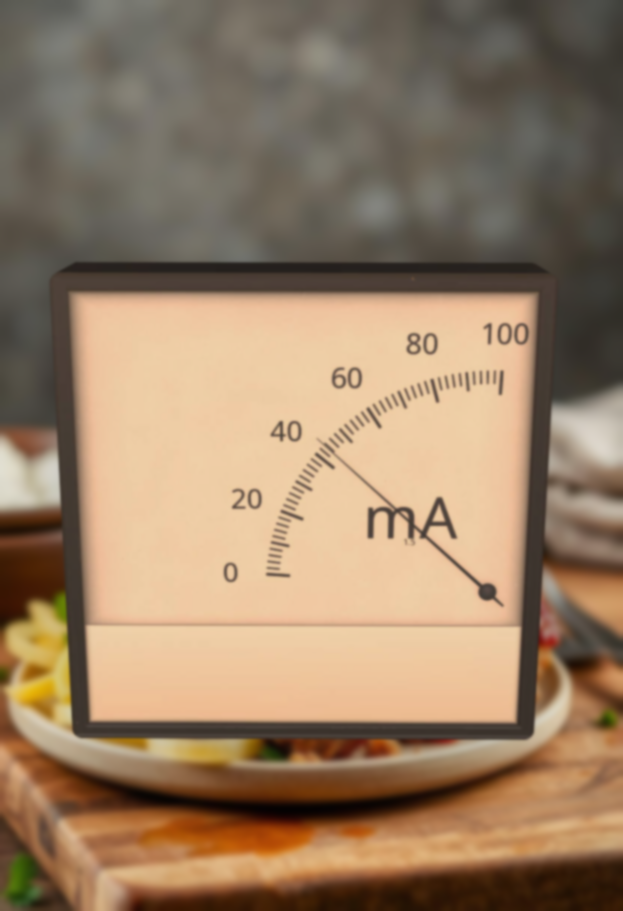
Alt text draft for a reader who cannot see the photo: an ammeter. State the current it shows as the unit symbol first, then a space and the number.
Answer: mA 44
